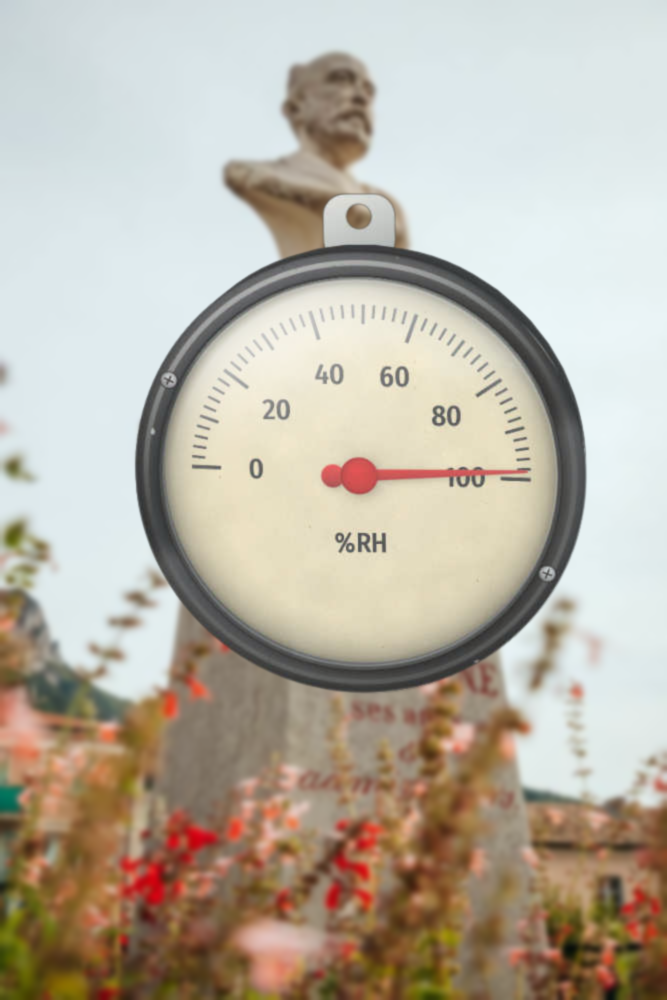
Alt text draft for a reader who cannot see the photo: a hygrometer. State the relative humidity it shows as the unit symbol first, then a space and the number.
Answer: % 98
